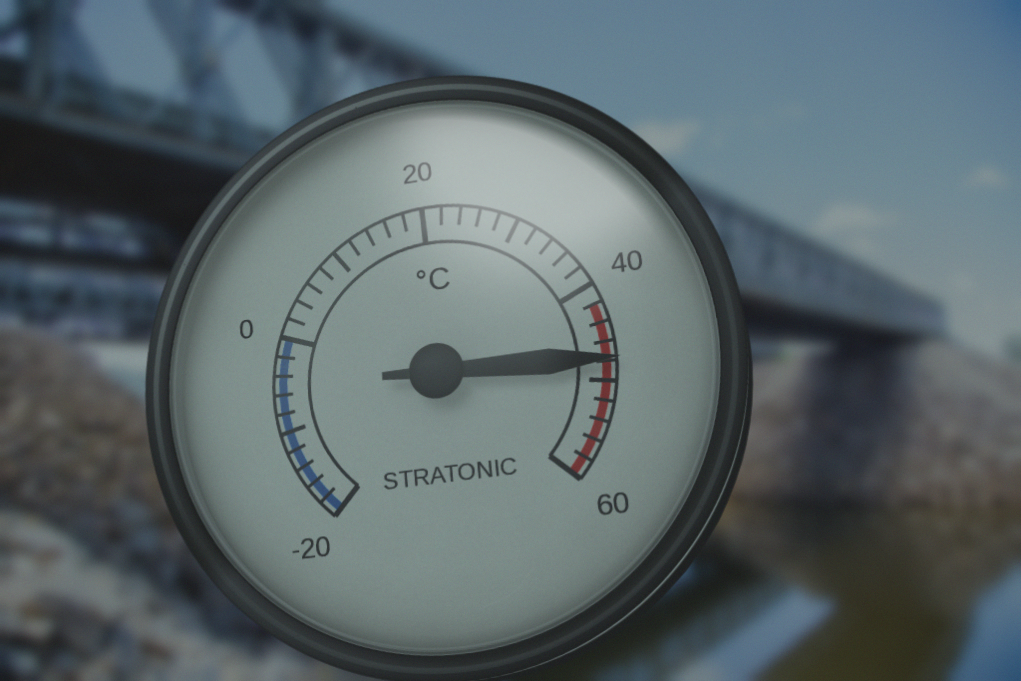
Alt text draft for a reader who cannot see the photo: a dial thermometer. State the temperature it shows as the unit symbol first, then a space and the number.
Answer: °C 48
